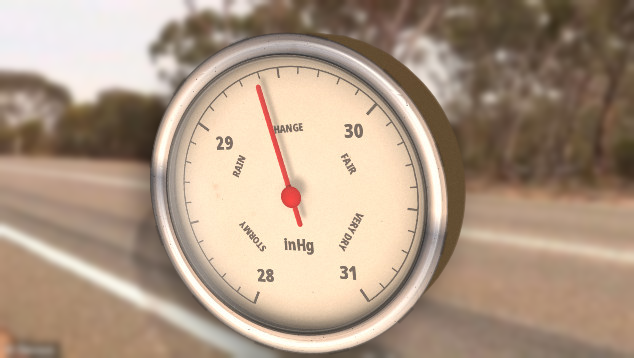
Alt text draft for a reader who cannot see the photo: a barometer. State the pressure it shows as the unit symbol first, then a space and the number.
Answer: inHg 29.4
